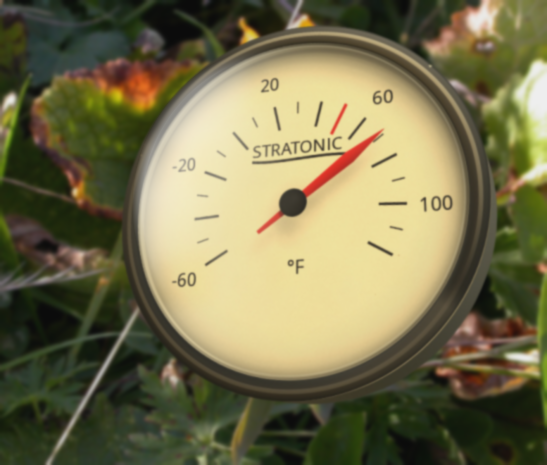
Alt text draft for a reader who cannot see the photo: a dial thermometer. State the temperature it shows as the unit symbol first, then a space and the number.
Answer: °F 70
